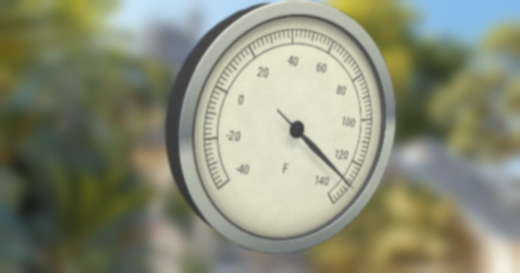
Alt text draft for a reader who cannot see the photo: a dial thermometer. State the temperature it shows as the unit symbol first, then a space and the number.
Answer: °F 130
